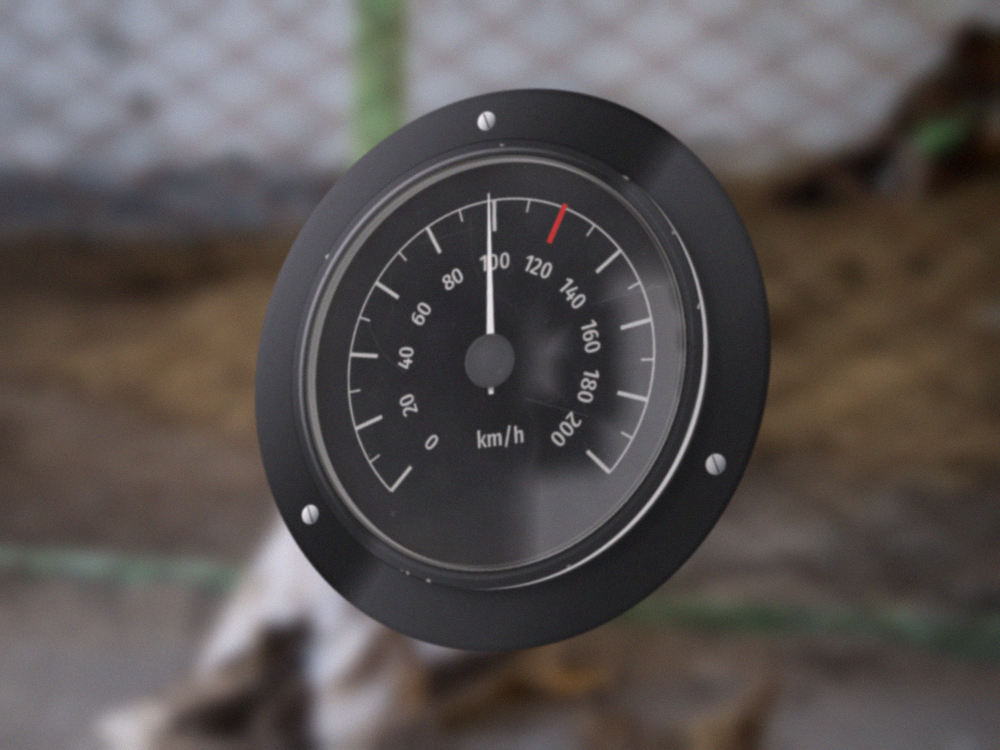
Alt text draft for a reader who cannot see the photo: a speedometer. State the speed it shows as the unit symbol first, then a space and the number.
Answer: km/h 100
